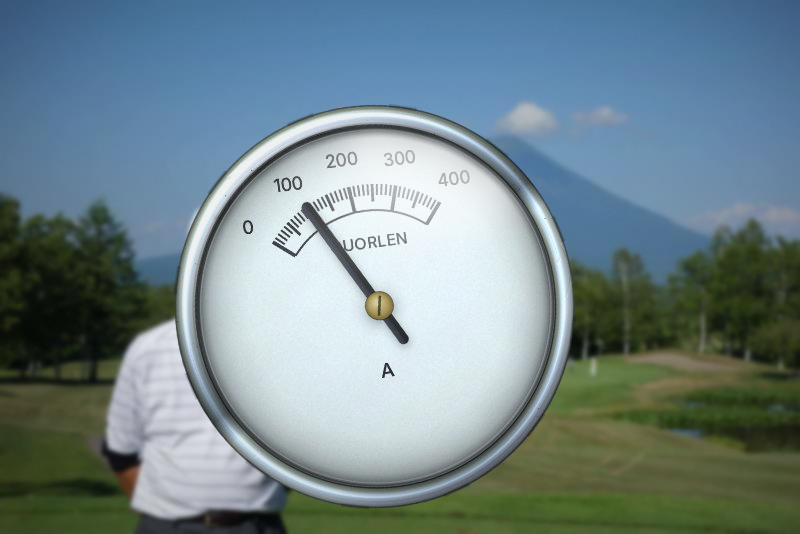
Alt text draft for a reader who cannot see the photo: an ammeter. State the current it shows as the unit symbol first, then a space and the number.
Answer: A 100
